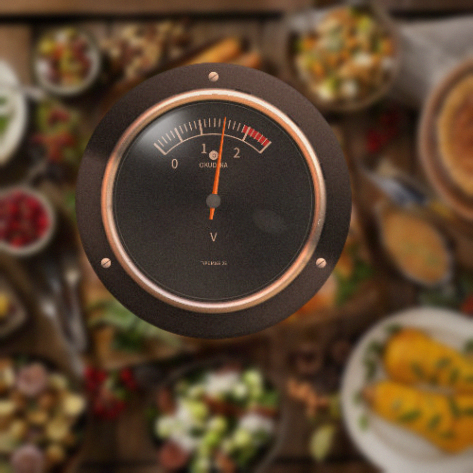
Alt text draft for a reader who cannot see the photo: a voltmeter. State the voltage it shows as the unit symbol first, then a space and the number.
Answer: V 1.5
